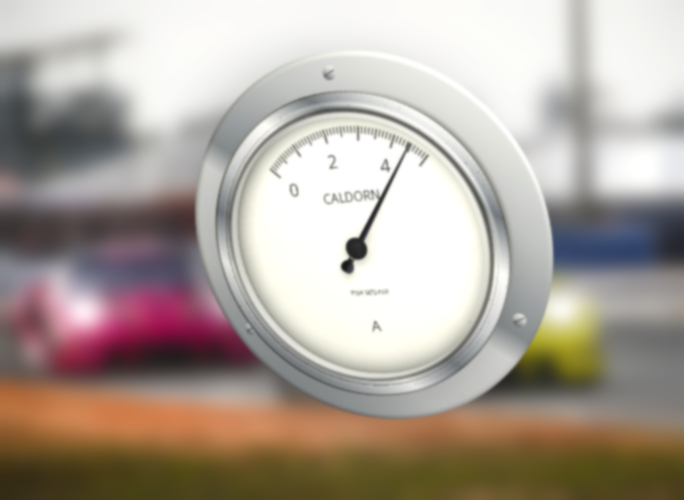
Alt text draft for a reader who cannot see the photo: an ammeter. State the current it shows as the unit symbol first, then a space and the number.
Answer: A 4.5
